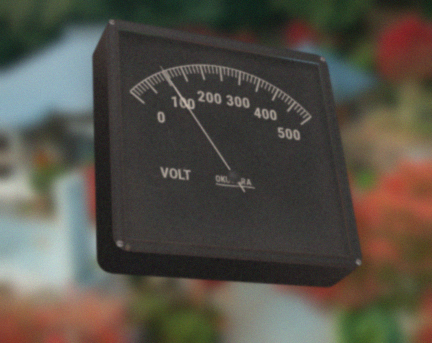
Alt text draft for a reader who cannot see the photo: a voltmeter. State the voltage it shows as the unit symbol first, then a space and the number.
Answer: V 100
